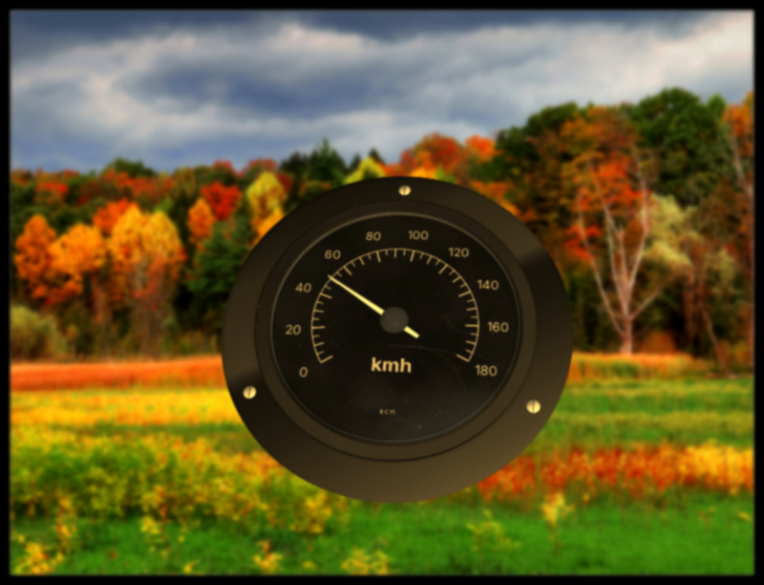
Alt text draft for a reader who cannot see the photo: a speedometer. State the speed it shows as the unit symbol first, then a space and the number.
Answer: km/h 50
